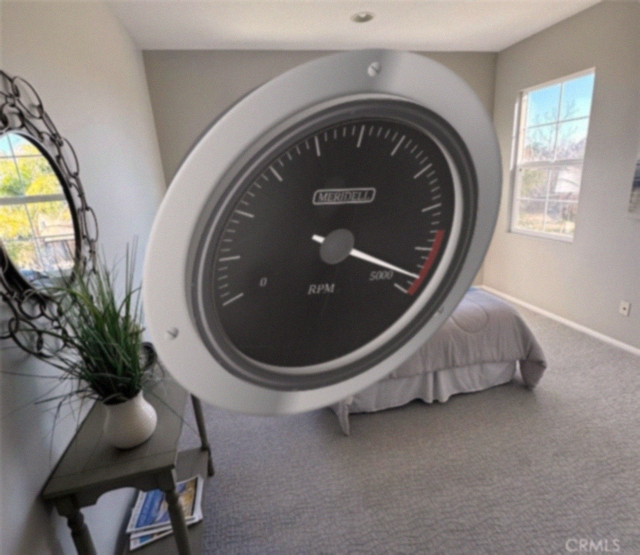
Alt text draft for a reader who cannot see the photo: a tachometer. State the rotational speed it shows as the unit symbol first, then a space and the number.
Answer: rpm 4800
